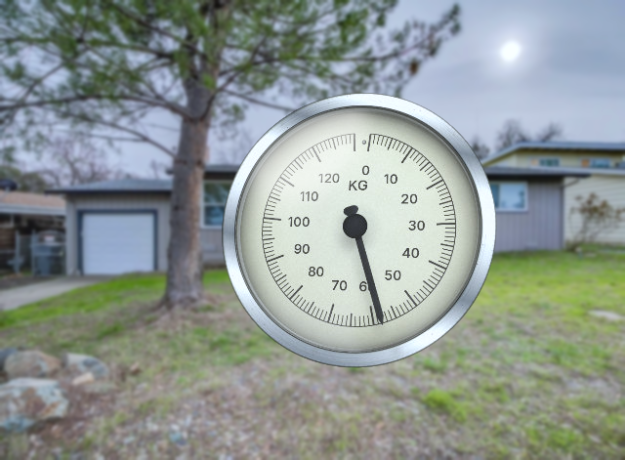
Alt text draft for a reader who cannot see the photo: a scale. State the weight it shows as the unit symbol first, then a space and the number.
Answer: kg 58
